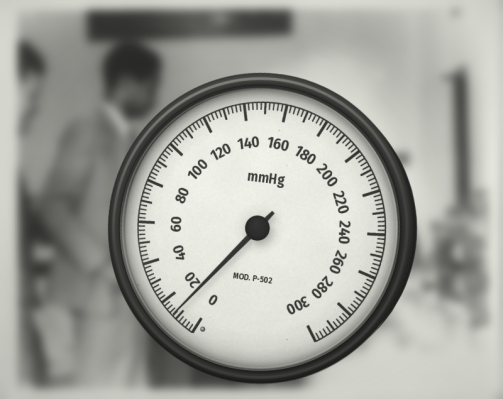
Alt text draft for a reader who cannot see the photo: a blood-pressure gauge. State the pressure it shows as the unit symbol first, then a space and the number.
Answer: mmHg 12
